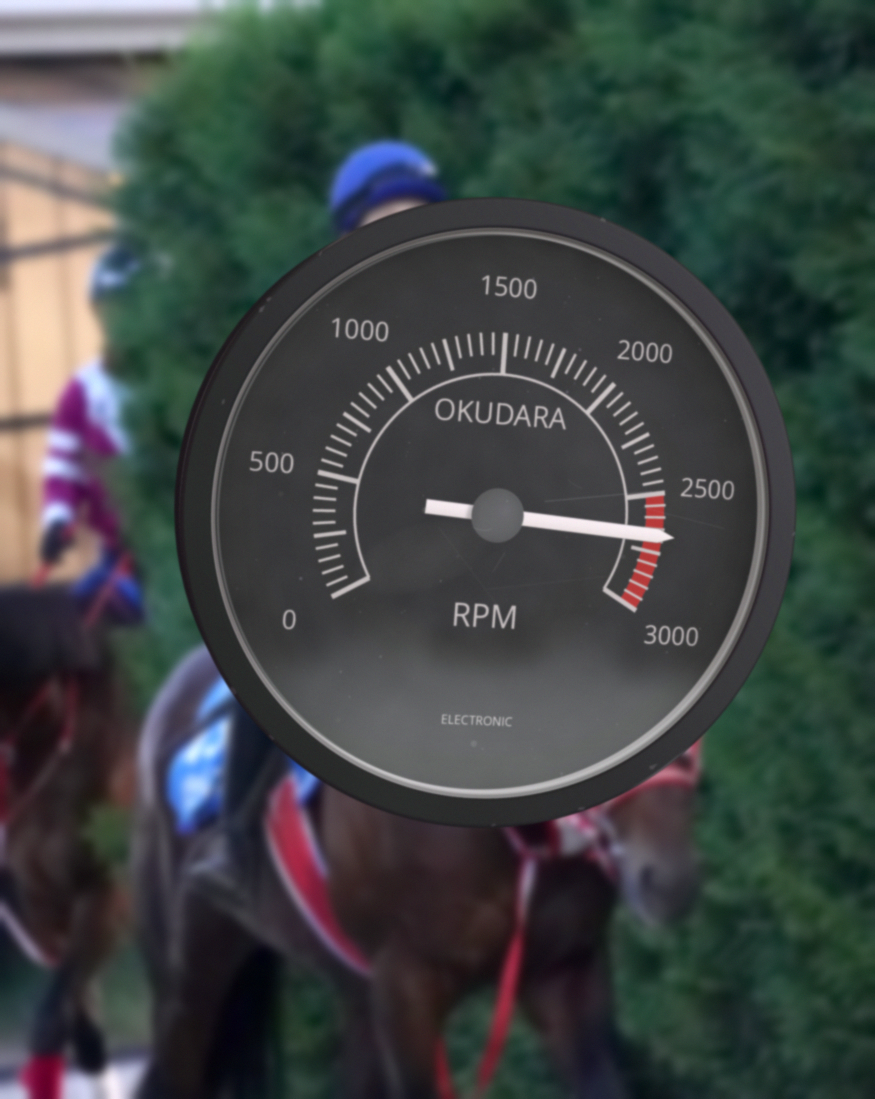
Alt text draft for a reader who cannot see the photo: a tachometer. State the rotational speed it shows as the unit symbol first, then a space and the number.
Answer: rpm 2675
